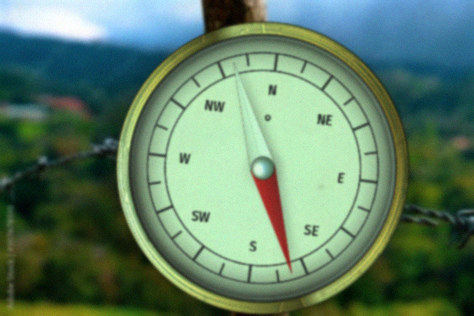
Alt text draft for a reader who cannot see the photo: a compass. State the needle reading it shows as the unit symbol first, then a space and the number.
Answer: ° 157.5
